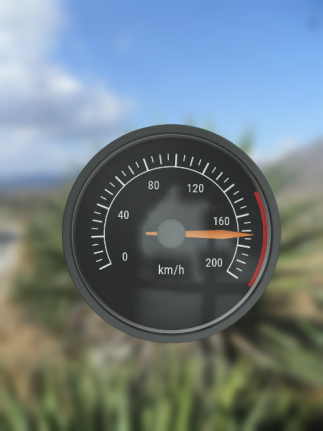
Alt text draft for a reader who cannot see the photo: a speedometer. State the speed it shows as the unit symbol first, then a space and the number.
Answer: km/h 172.5
